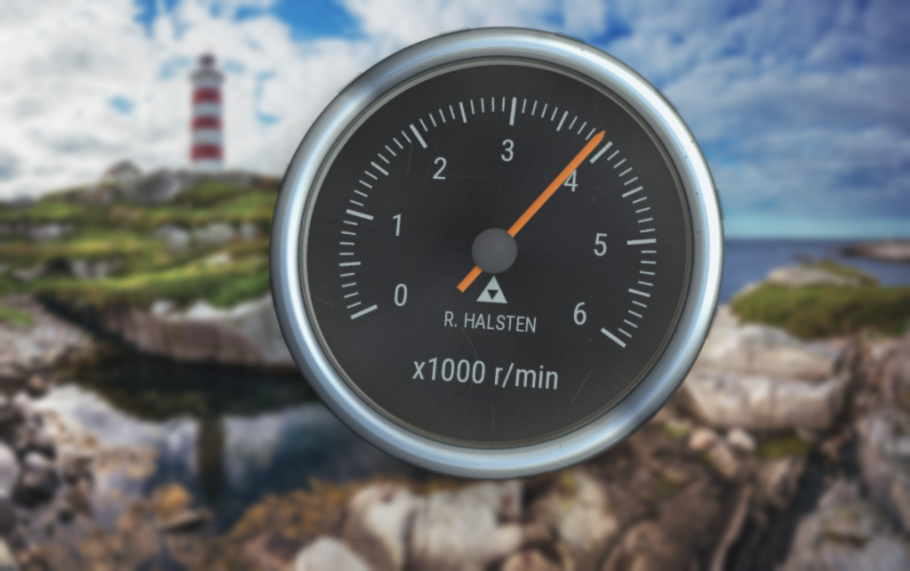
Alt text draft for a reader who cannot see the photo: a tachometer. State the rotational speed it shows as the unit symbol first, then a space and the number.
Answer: rpm 3900
